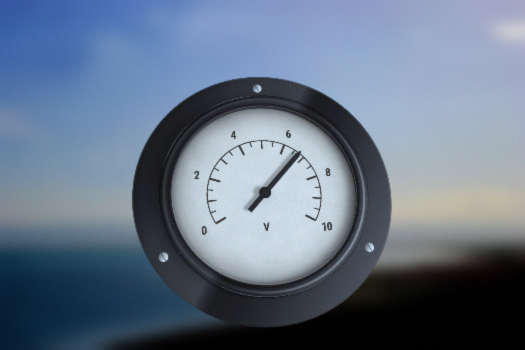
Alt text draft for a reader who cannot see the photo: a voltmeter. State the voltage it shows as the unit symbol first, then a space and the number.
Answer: V 6.75
